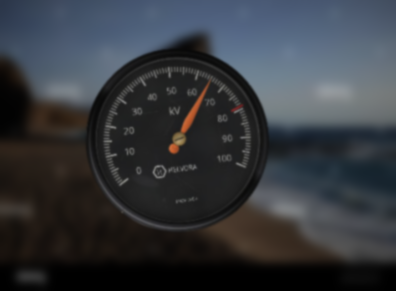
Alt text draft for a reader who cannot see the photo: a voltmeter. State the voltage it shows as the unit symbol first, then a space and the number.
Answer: kV 65
